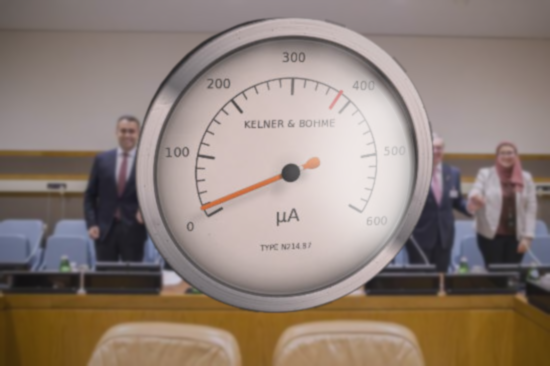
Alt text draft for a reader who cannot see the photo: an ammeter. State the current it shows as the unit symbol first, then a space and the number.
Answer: µA 20
